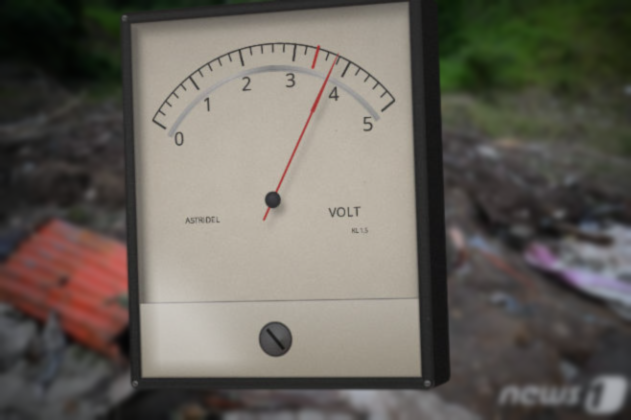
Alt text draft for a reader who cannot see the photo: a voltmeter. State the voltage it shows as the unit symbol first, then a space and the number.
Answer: V 3.8
